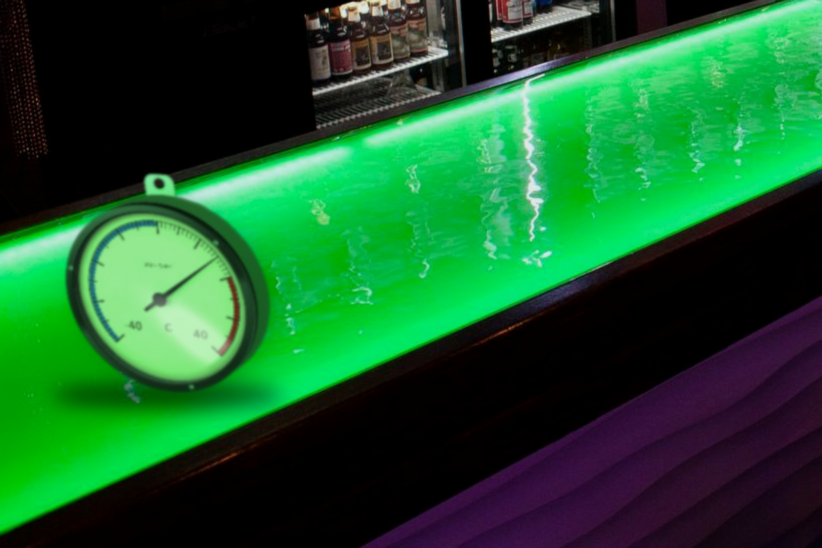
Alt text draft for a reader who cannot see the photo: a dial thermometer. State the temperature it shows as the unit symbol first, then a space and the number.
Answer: °C 15
